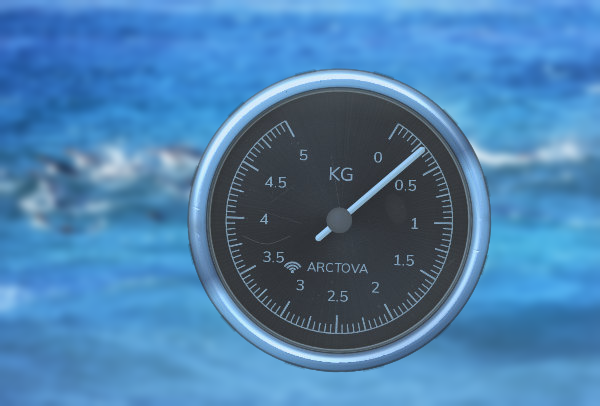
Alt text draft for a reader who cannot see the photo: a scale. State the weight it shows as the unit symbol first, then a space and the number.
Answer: kg 0.3
